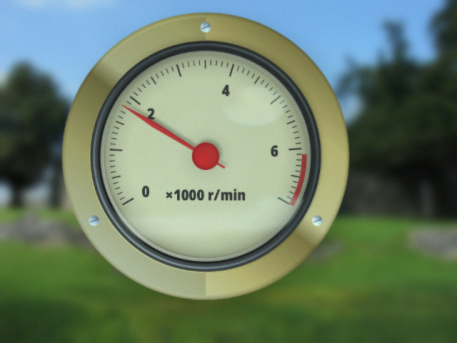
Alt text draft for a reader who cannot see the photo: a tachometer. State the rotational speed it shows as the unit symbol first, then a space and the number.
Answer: rpm 1800
